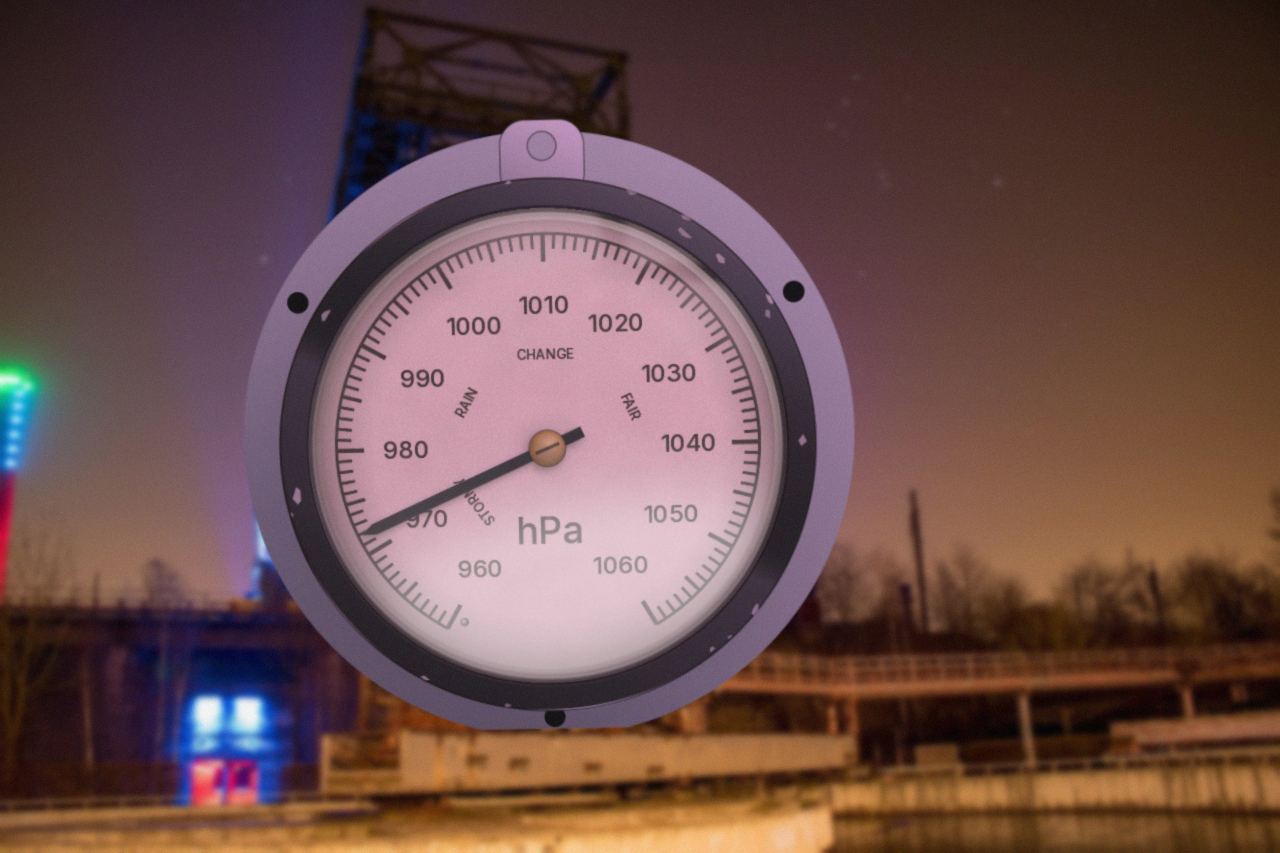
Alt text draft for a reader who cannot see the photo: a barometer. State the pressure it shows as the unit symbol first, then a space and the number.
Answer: hPa 972
